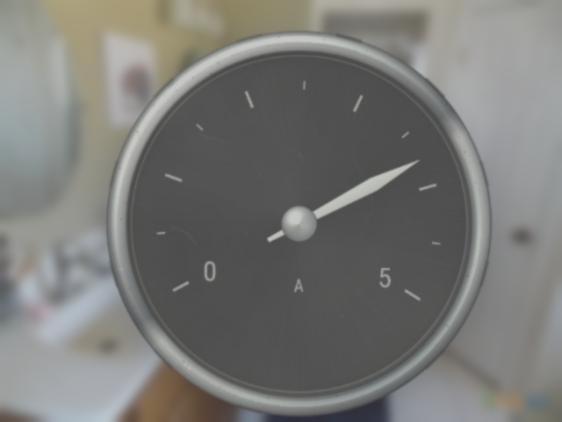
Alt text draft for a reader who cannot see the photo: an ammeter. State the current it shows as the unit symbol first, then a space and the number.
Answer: A 3.75
